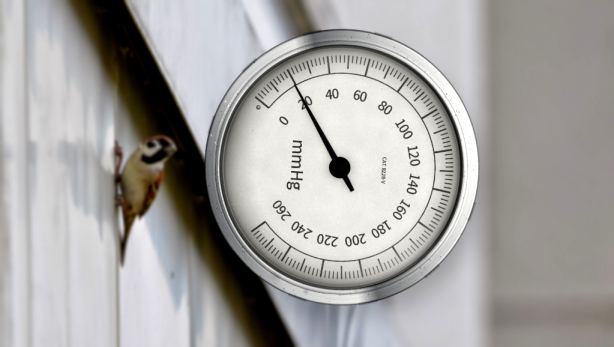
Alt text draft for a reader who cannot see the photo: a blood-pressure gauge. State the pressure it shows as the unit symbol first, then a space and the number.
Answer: mmHg 20
